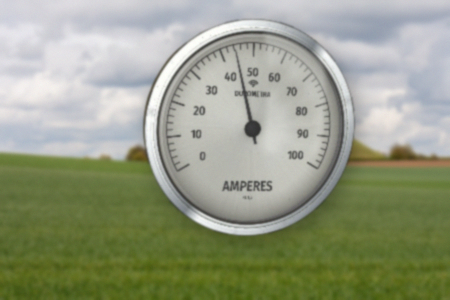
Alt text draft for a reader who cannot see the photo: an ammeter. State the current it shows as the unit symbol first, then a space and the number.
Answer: A 44
